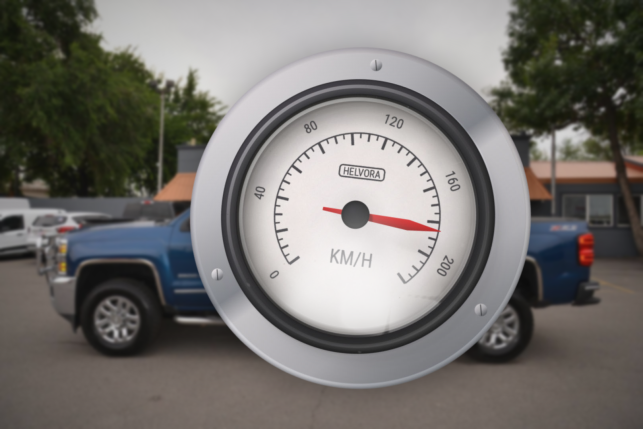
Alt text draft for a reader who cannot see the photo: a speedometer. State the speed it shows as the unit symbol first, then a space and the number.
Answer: km/h 185
